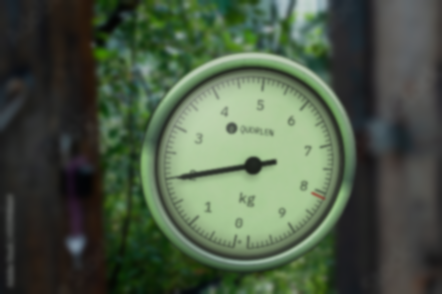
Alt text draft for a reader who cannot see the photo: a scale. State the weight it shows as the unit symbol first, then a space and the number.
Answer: kg 2
